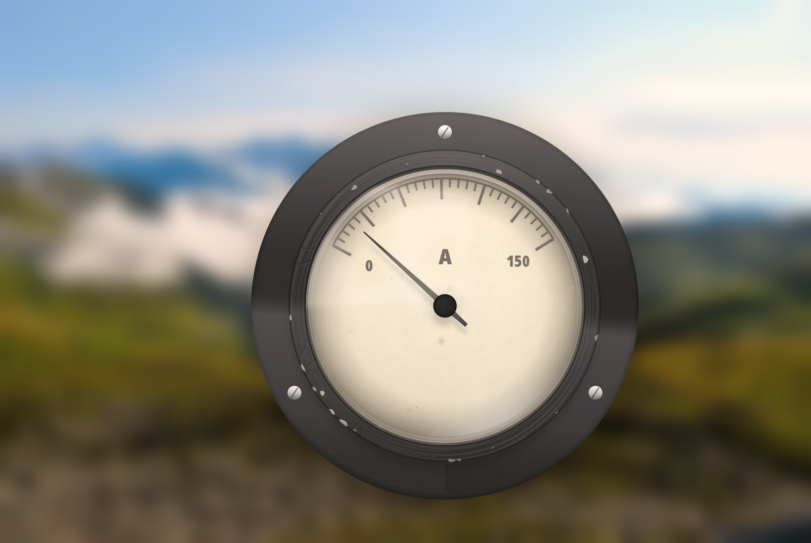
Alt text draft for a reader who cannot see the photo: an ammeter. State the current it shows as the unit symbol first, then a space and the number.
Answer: A 17.5
